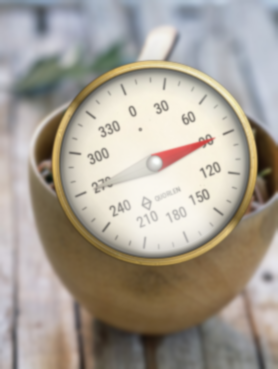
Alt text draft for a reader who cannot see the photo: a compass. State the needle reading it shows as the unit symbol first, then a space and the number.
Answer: ° 90
